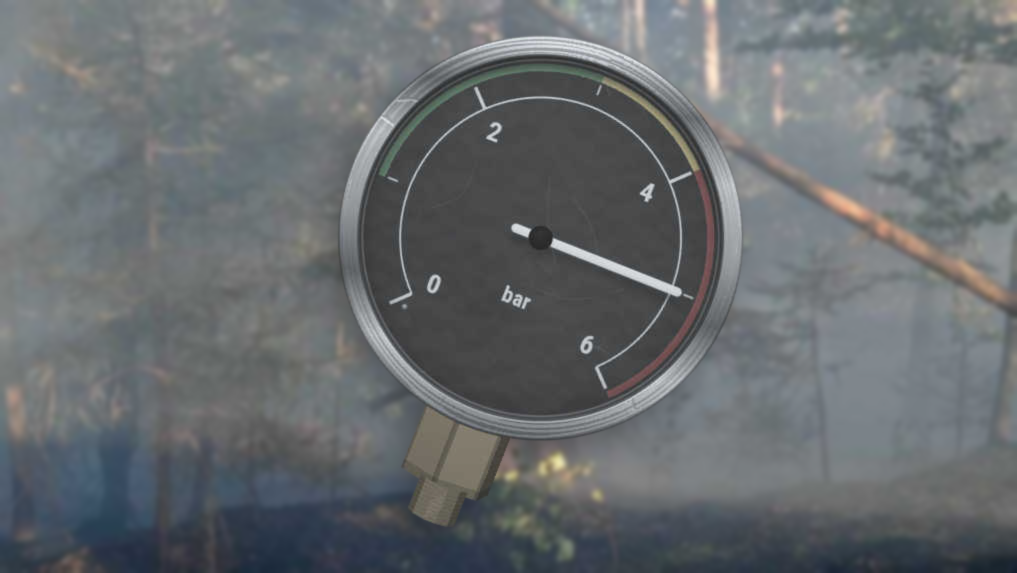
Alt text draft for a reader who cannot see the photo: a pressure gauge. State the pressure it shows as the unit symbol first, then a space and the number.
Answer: bar 5
